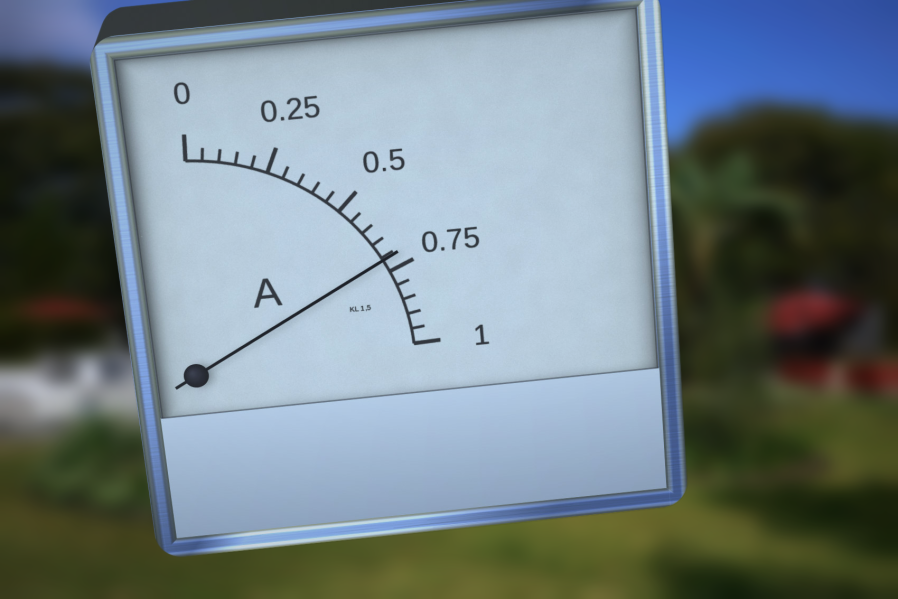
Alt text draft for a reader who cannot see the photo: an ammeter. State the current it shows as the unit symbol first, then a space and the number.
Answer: A 0.7
